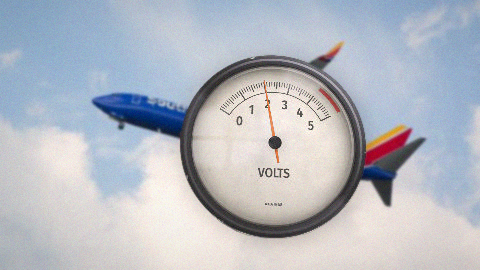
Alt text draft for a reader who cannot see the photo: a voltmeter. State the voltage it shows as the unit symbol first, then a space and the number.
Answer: V 2
